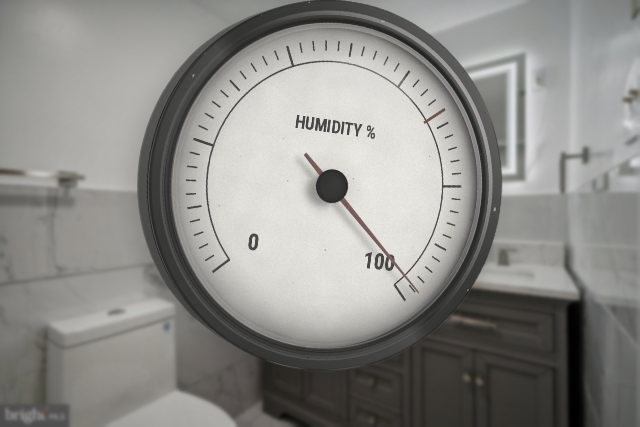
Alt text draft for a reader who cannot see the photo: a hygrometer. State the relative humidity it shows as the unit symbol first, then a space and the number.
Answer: % 98
